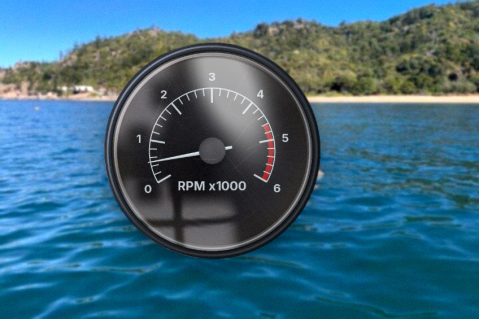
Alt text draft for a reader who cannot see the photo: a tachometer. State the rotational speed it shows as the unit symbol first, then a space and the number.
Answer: rpm 500
